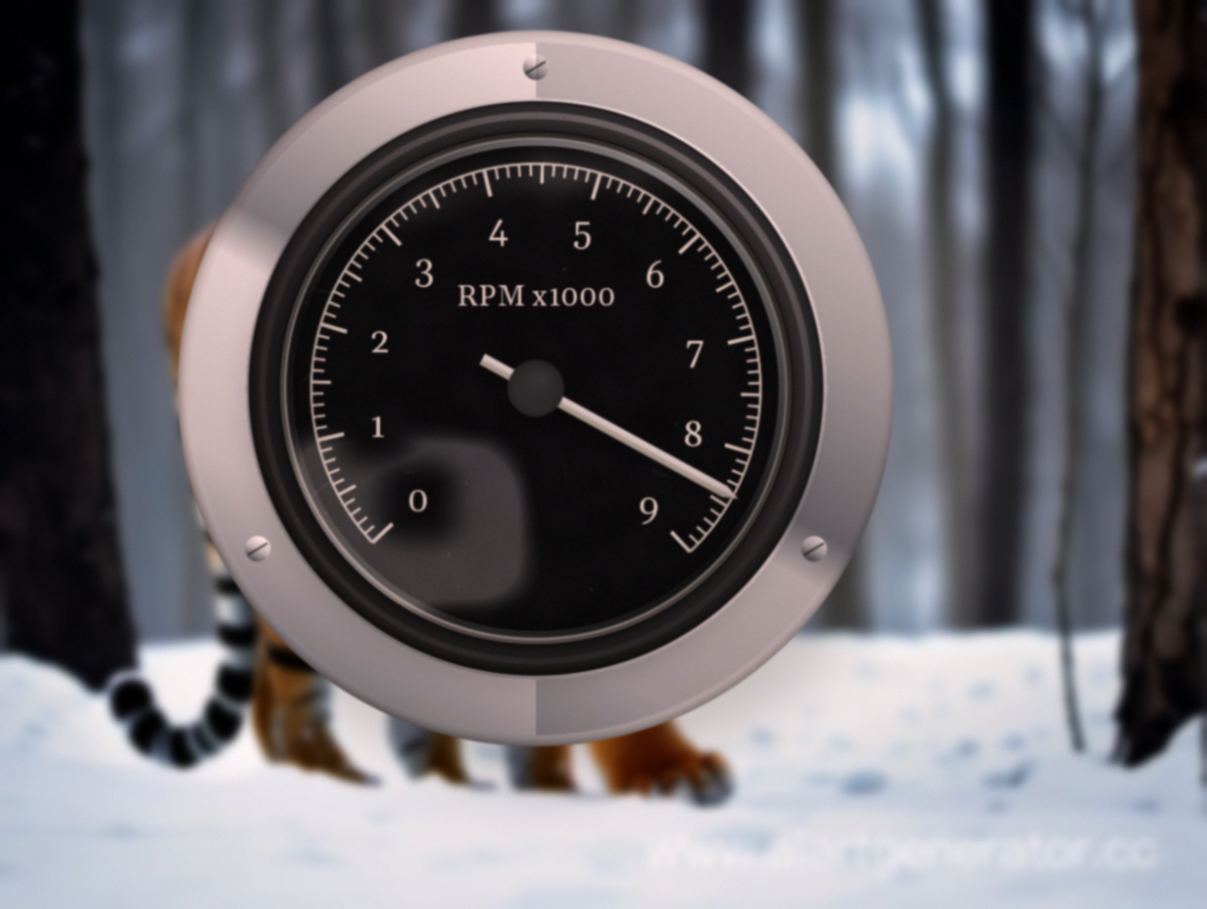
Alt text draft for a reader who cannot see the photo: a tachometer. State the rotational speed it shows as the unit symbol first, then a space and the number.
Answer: rpm 8400
